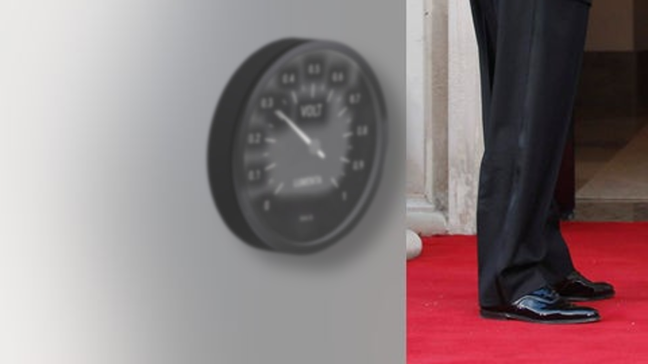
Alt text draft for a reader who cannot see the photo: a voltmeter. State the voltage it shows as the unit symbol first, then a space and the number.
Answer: V 0.3
